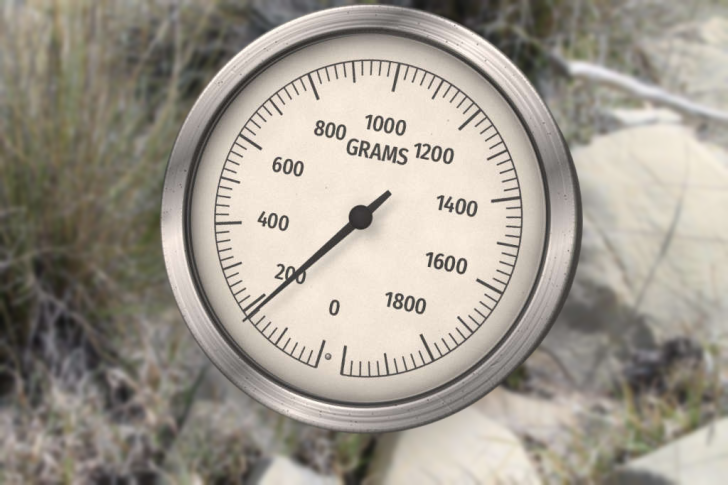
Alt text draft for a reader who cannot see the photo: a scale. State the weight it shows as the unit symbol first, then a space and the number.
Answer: g 180
